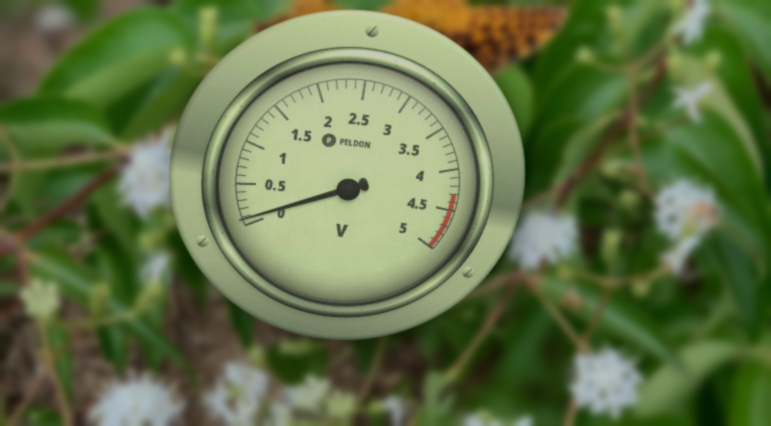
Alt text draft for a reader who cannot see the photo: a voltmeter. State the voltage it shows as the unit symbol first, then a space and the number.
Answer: V 0.1
